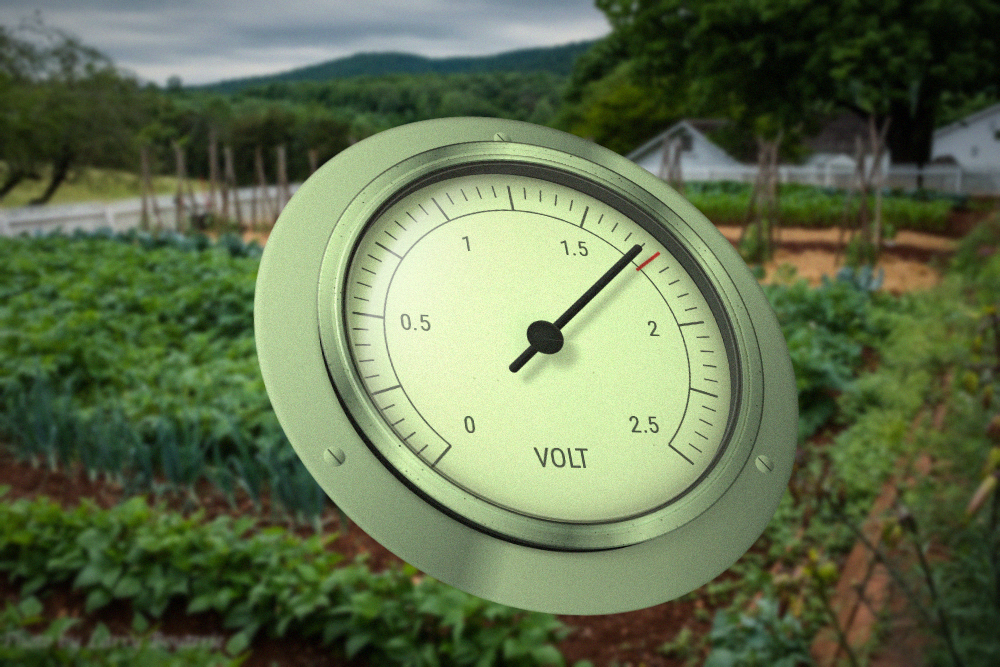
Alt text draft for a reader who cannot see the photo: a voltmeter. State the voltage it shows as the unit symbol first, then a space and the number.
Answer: V 1.7
